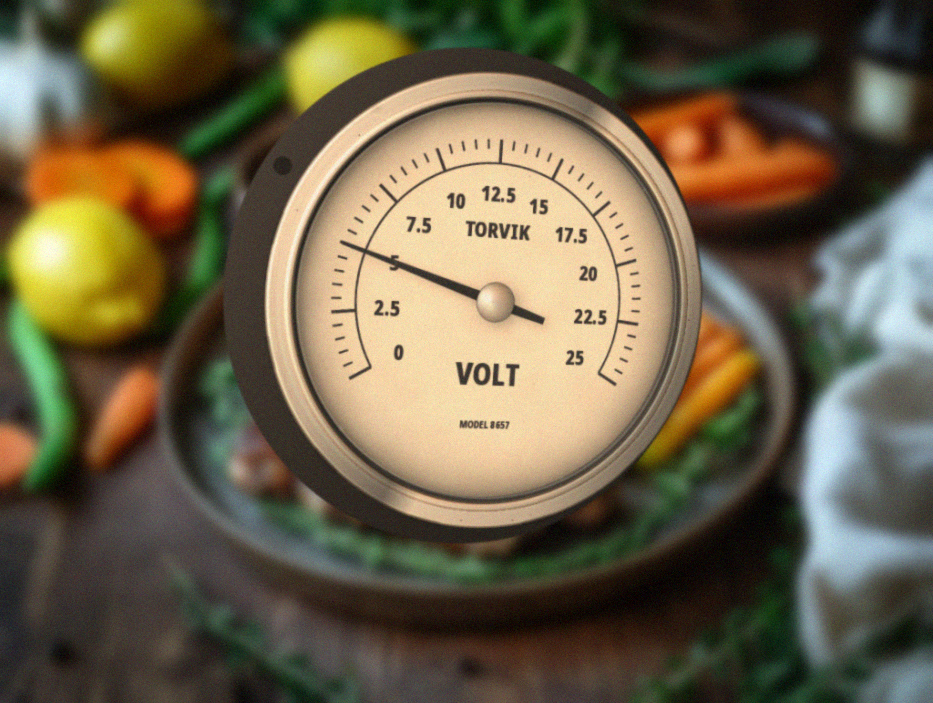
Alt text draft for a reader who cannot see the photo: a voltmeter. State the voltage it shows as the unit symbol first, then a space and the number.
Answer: V 5
